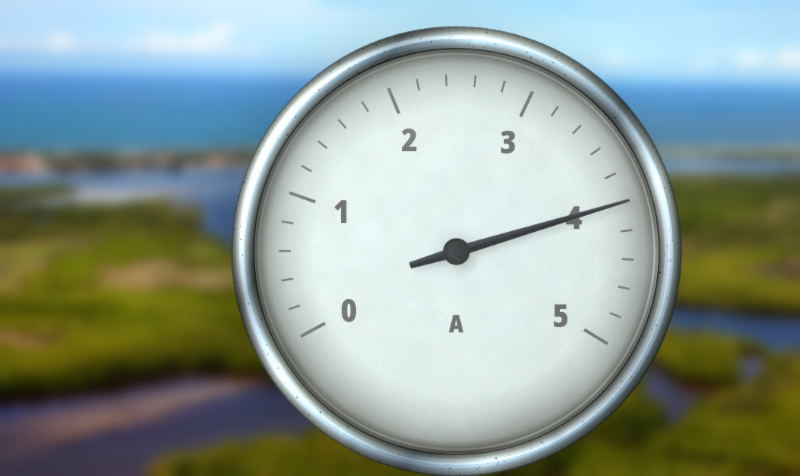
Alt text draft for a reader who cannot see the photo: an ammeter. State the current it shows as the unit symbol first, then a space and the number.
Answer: A 4
